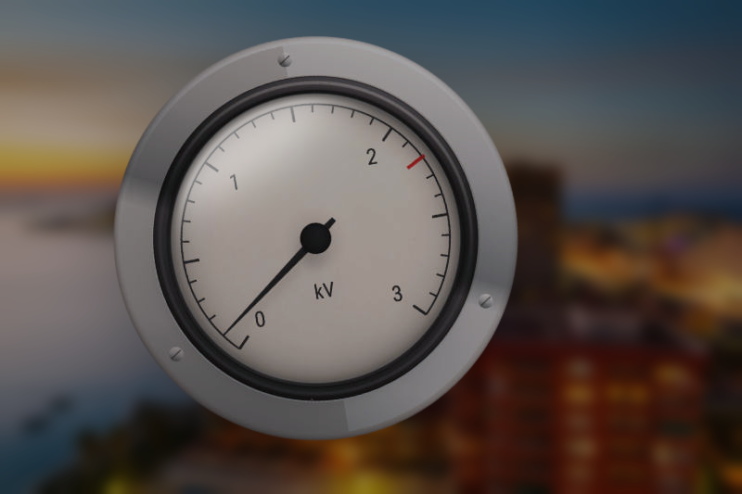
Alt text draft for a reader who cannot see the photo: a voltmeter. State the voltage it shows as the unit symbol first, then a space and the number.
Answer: kV 0.1
